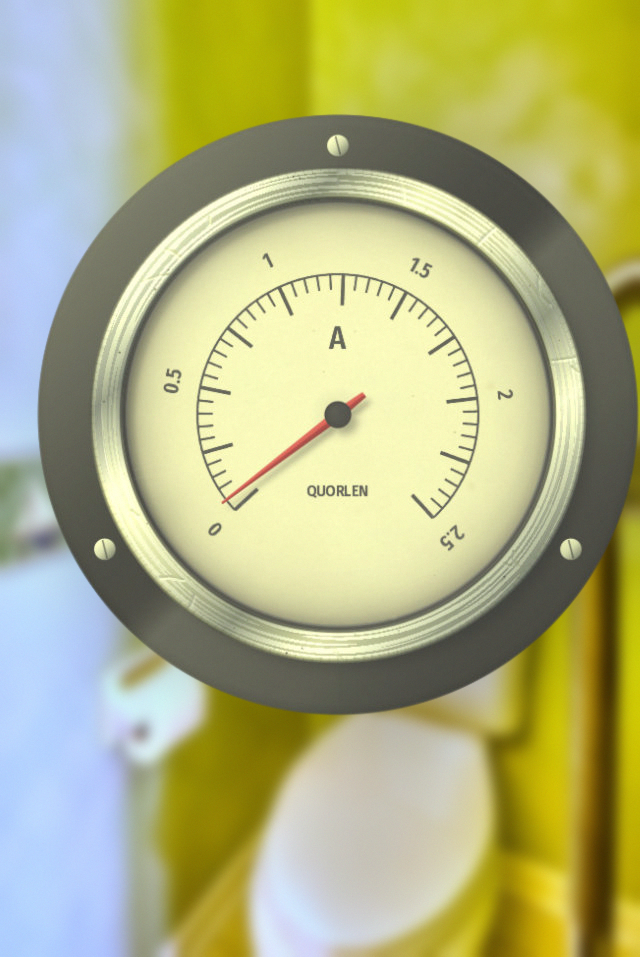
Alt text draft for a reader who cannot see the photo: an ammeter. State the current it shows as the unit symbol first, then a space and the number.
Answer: A 0.05
